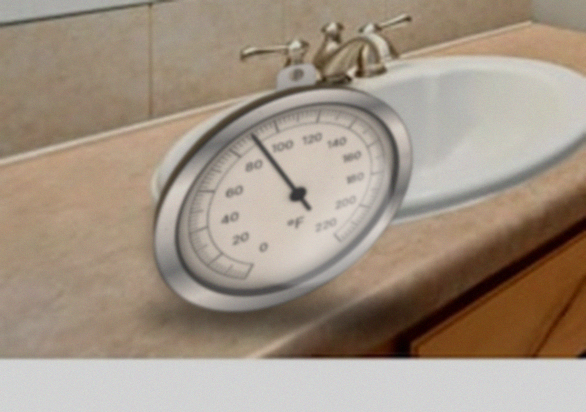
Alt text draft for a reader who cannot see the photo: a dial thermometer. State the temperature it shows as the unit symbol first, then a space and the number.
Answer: °F 90
